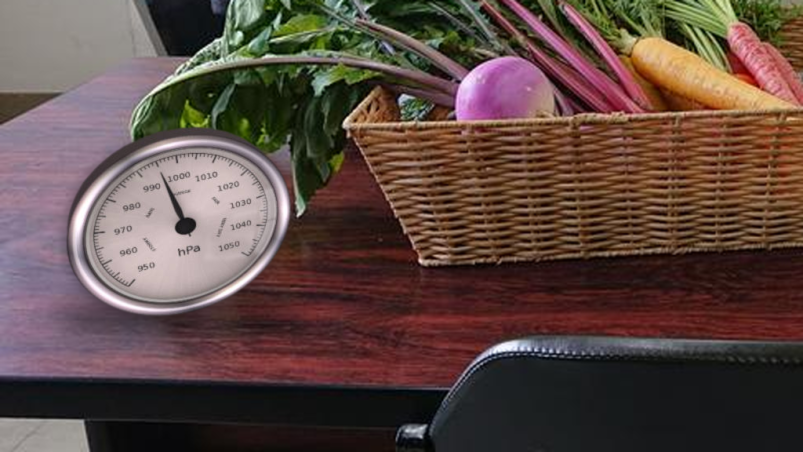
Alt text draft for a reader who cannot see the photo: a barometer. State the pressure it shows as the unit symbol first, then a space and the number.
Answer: hPa 995
